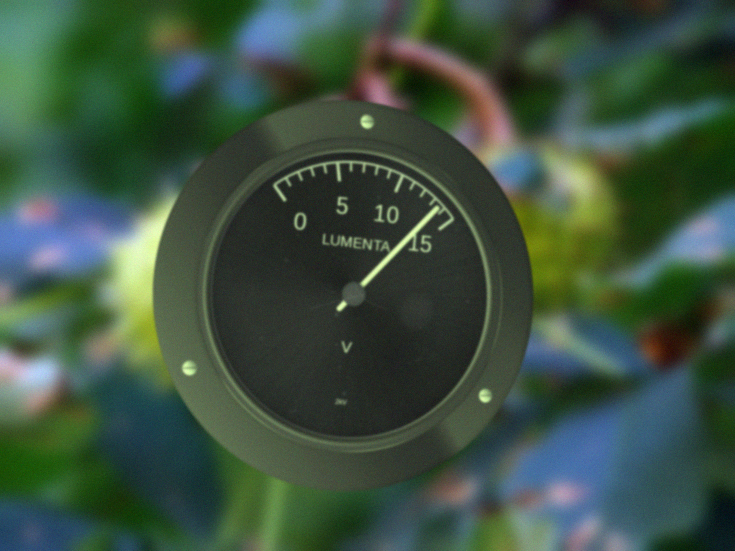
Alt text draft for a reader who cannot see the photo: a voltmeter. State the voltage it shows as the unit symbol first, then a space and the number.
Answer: V 13.5
